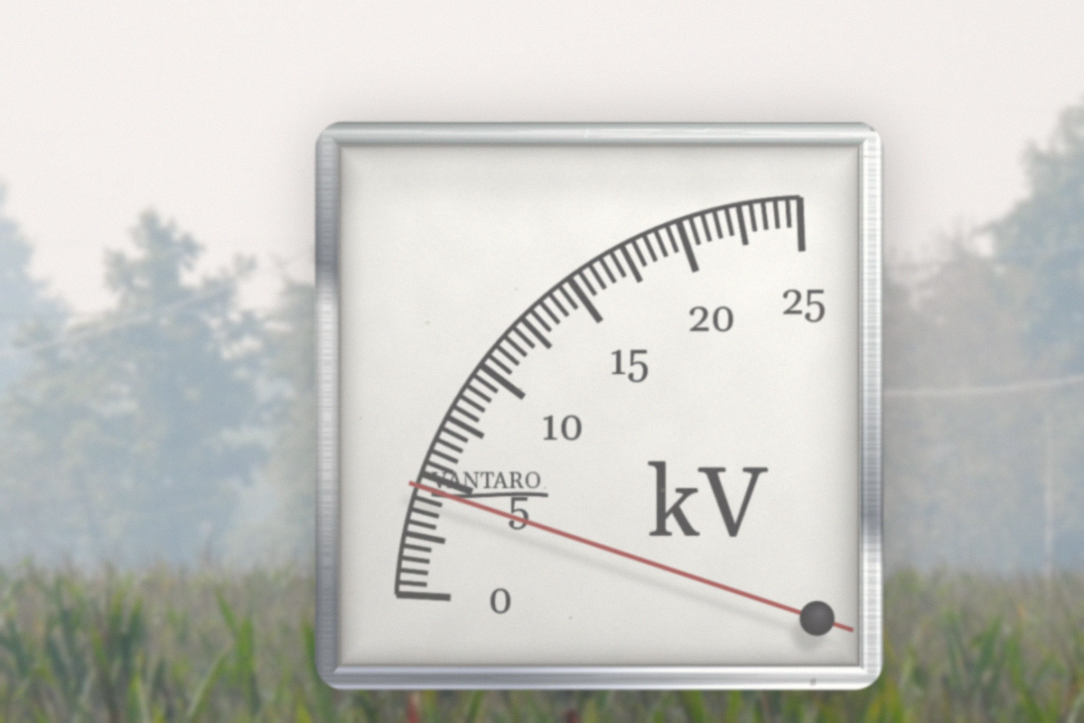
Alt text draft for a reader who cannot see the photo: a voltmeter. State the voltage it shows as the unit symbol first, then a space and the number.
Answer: kV 4.5
